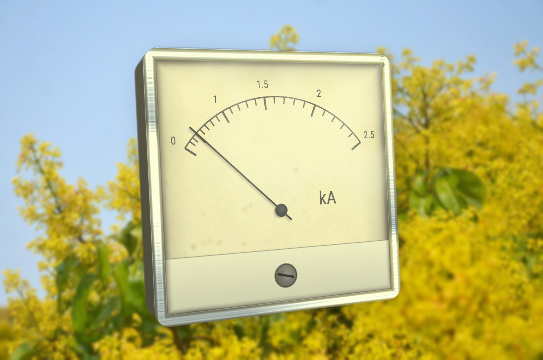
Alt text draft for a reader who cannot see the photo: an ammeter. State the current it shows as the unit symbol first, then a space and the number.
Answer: kA 0.5
